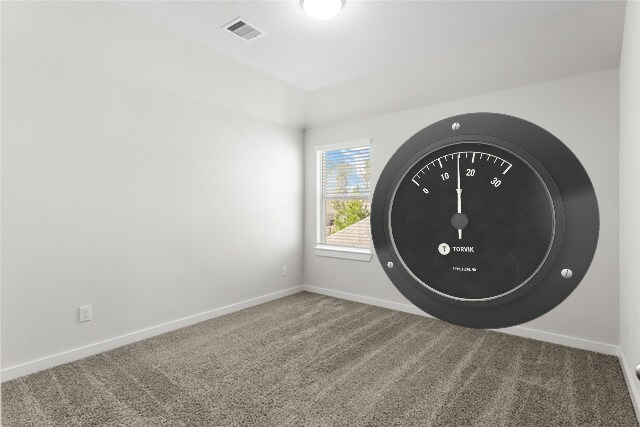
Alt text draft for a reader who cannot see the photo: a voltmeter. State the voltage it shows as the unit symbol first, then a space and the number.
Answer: V 16
